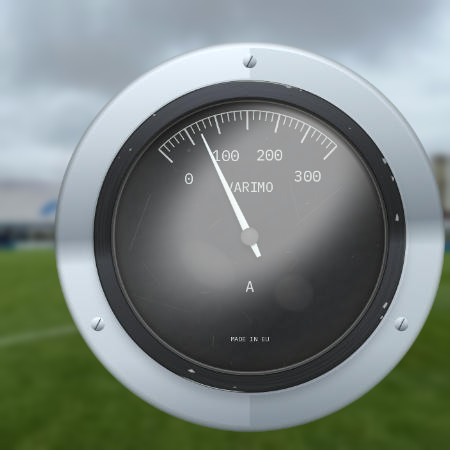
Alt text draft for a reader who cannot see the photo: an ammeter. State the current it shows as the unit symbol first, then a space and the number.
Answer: A 70
